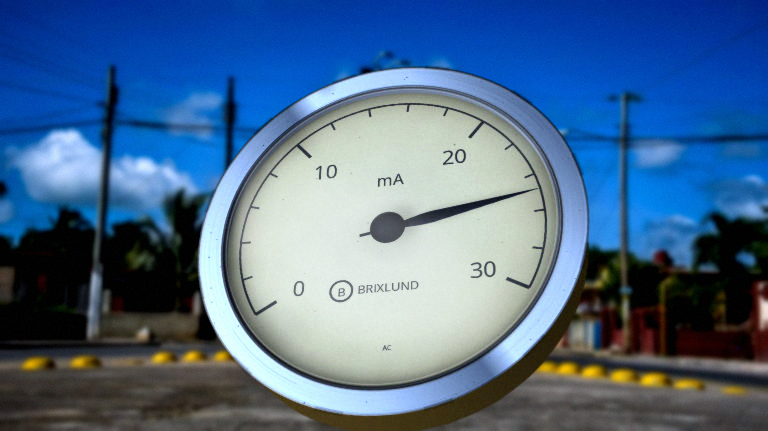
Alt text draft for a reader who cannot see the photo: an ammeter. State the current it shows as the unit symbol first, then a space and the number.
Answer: mA 25
